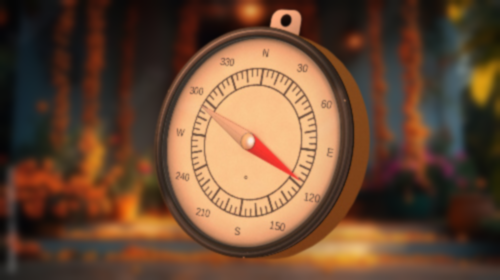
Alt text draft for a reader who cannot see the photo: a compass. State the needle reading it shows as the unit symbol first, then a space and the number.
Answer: ° 115
